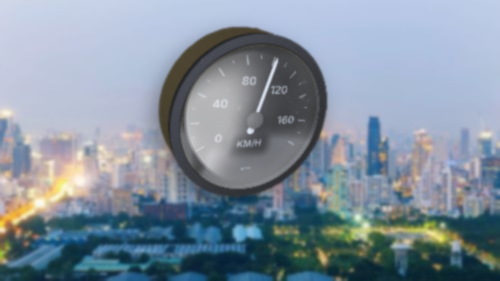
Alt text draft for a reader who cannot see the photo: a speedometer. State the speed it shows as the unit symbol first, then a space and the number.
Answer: km/h 100
